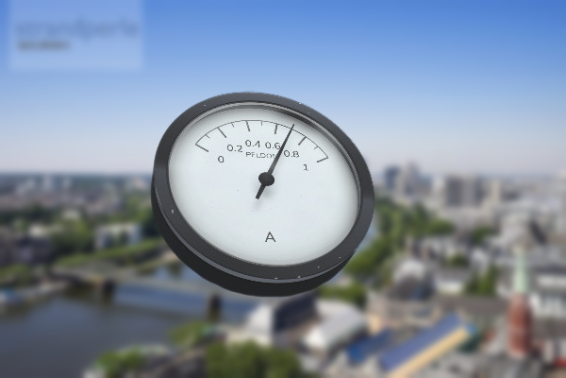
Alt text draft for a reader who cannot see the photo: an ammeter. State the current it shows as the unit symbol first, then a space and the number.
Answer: A 0.7
